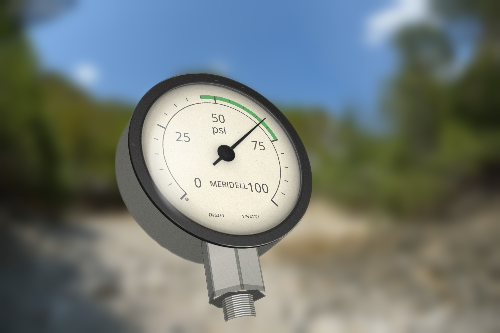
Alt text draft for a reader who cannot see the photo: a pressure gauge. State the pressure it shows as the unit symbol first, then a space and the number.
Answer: psi 67.5
